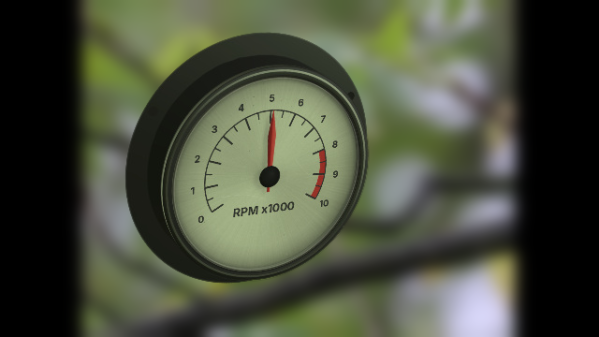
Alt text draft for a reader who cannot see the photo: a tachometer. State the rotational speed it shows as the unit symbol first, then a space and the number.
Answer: rpm 5000
